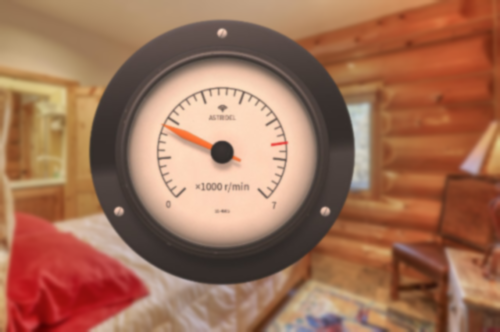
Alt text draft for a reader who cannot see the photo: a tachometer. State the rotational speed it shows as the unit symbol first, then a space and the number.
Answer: rpm 1800
